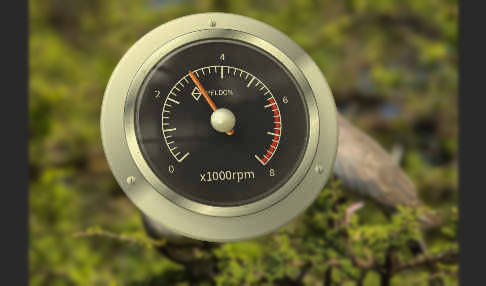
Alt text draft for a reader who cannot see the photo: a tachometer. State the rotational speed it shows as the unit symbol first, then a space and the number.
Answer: rpm 3000
